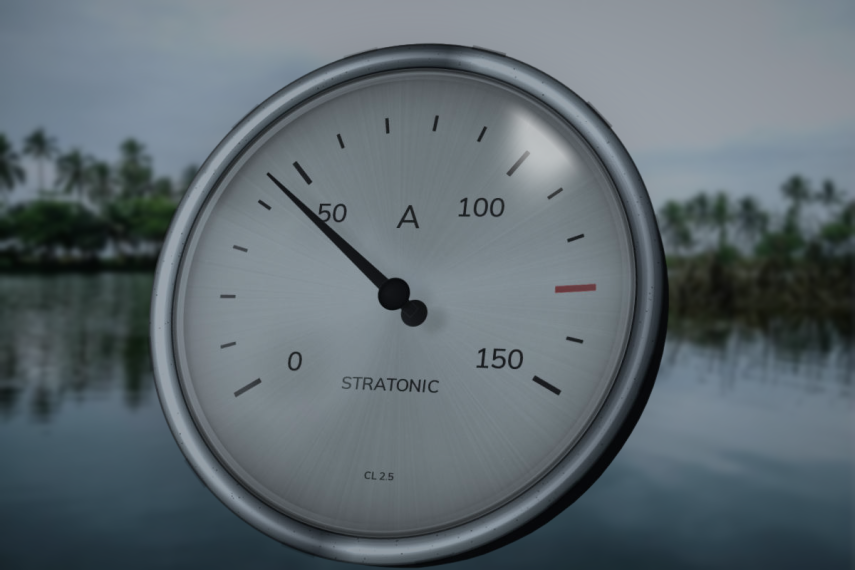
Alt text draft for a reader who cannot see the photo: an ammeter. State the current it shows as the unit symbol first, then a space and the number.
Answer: A 45
